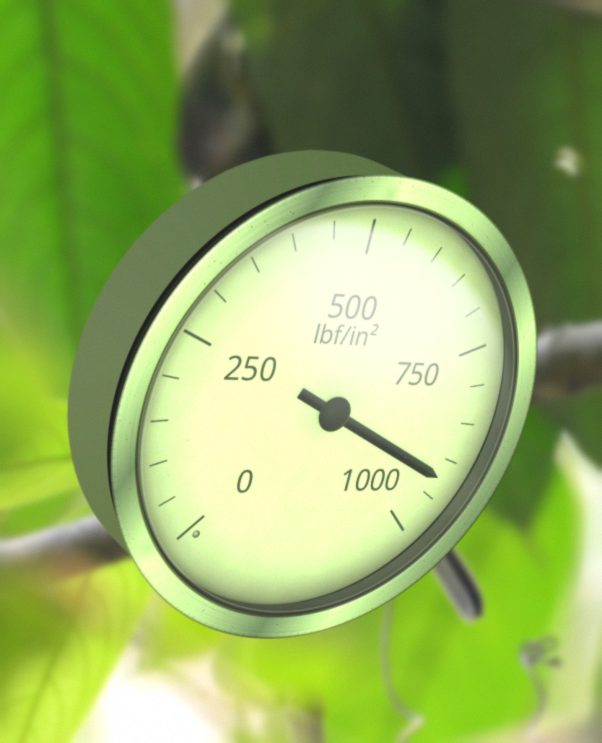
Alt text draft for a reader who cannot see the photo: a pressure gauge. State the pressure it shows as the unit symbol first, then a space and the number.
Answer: psi 925
